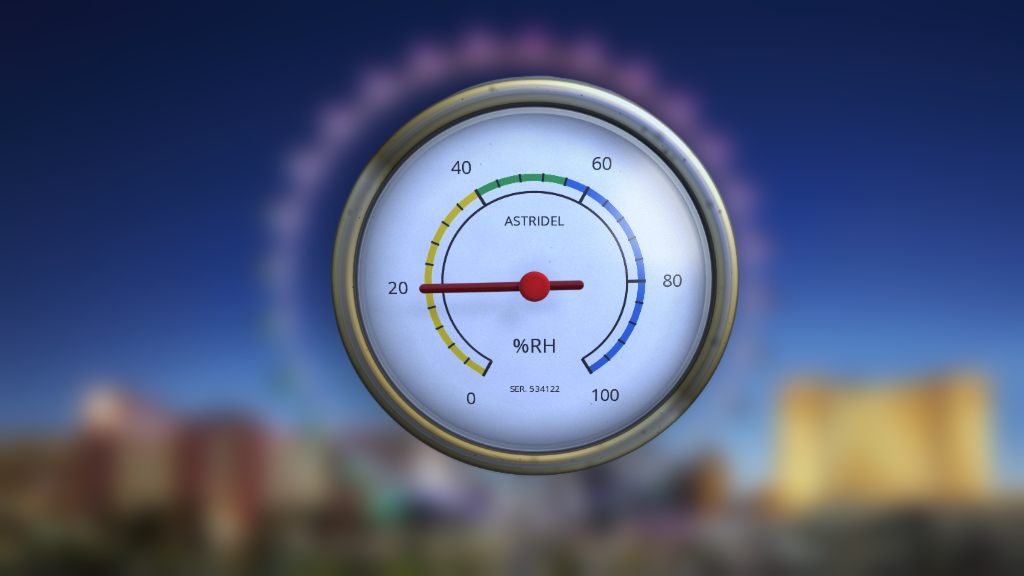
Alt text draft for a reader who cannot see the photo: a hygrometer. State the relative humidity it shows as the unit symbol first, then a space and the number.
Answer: % 20
